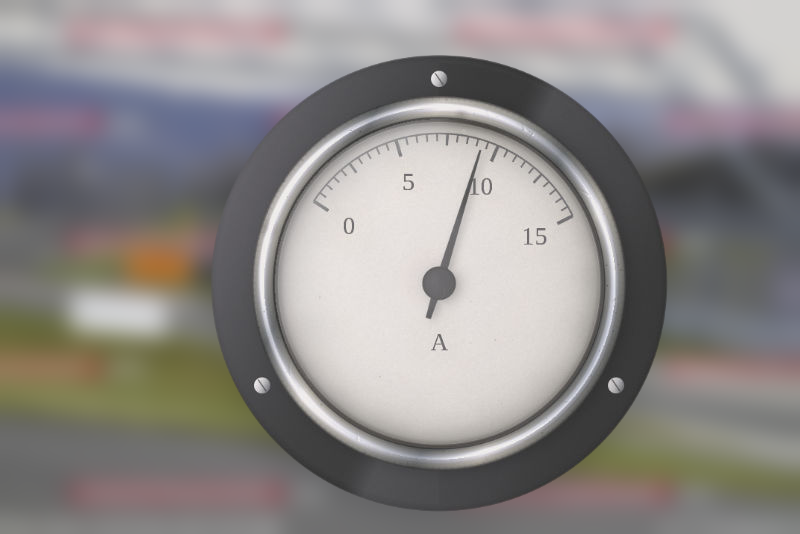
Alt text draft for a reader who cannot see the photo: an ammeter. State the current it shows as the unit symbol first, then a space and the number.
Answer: A 9.25
